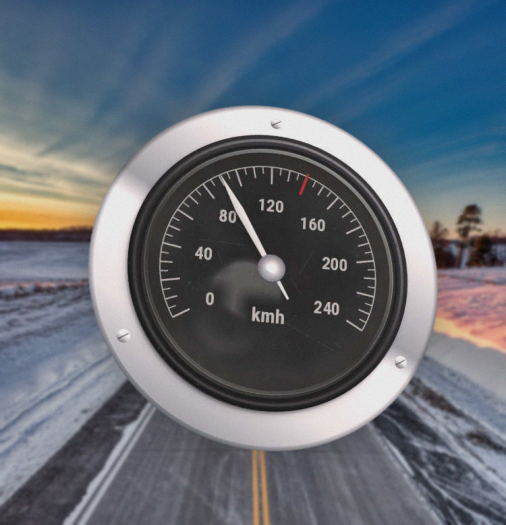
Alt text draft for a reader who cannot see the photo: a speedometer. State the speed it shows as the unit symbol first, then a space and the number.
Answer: km/h 90
